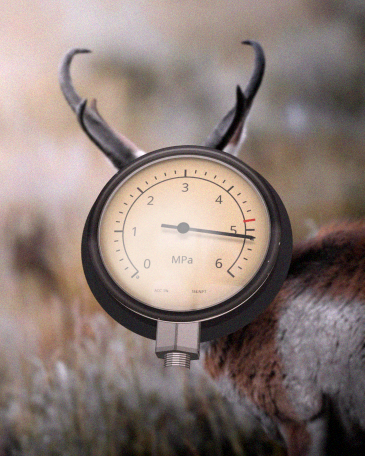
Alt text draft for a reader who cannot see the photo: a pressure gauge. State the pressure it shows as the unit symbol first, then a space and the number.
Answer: MPa 5.2
